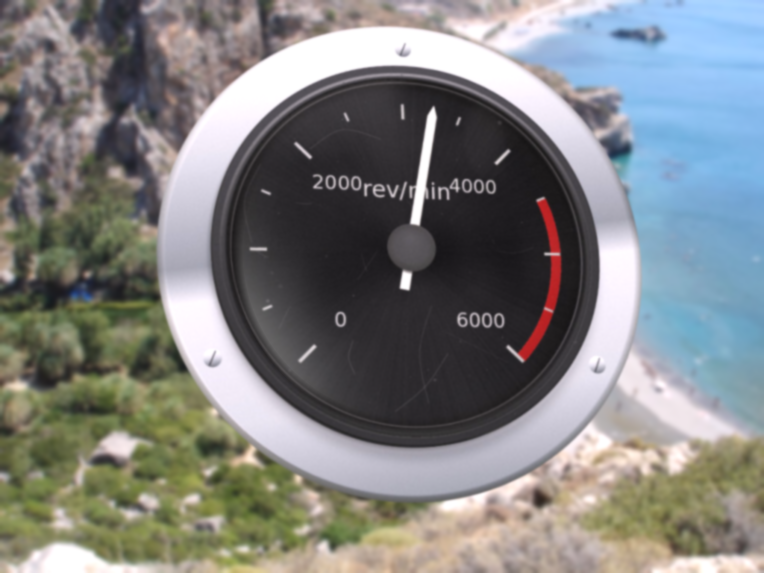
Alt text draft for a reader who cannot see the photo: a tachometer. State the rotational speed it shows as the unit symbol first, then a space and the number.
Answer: rpm 3250
